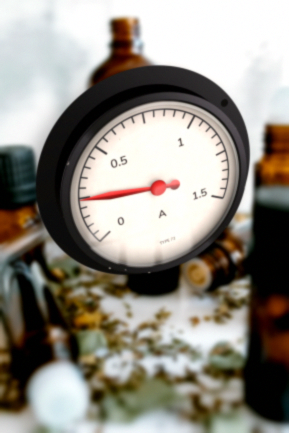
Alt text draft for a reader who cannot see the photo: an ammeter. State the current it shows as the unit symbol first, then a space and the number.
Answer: A 0.25
